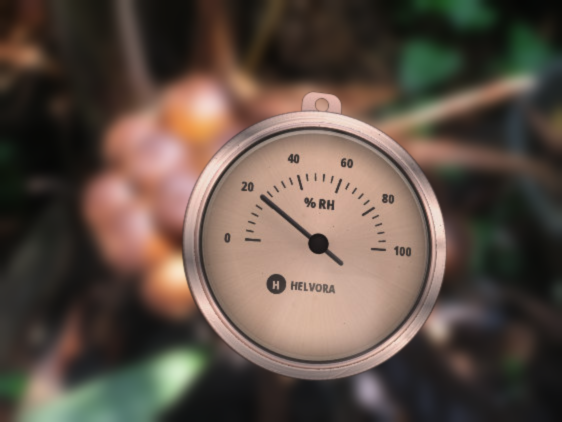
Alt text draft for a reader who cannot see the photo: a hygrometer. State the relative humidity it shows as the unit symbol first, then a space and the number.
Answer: % 20
